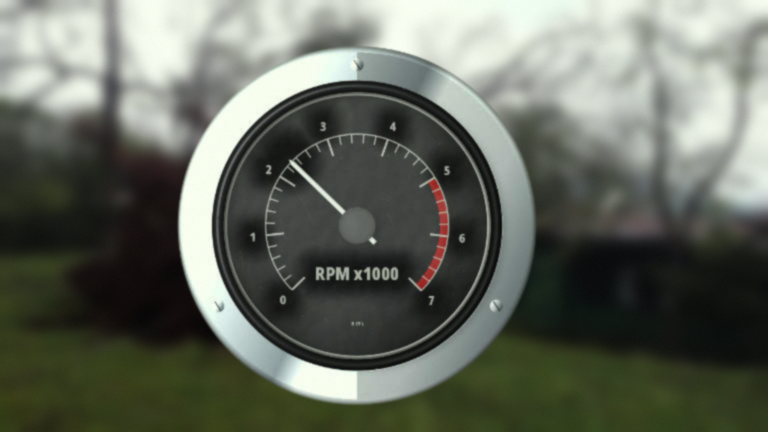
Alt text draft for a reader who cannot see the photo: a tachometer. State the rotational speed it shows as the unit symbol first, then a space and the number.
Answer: rpm 2300
